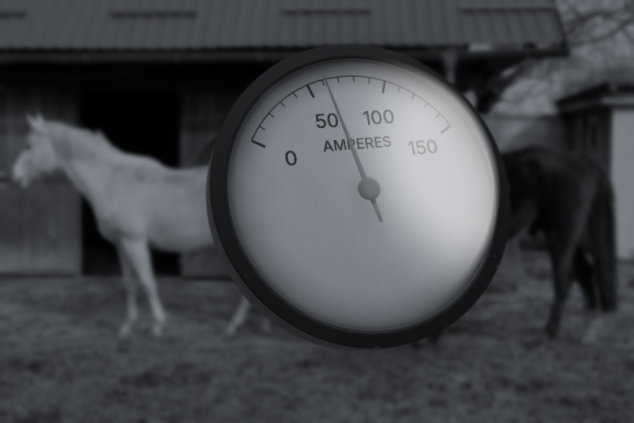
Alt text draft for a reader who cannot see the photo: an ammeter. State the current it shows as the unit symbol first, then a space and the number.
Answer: A 60
